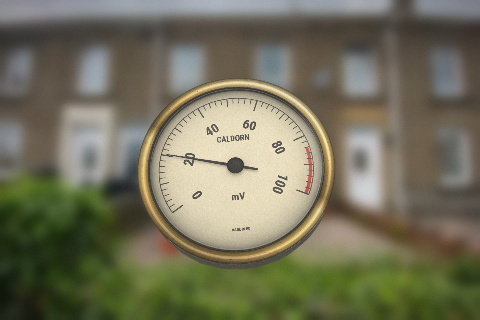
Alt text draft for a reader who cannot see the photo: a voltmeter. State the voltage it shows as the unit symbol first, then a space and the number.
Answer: mV 20
